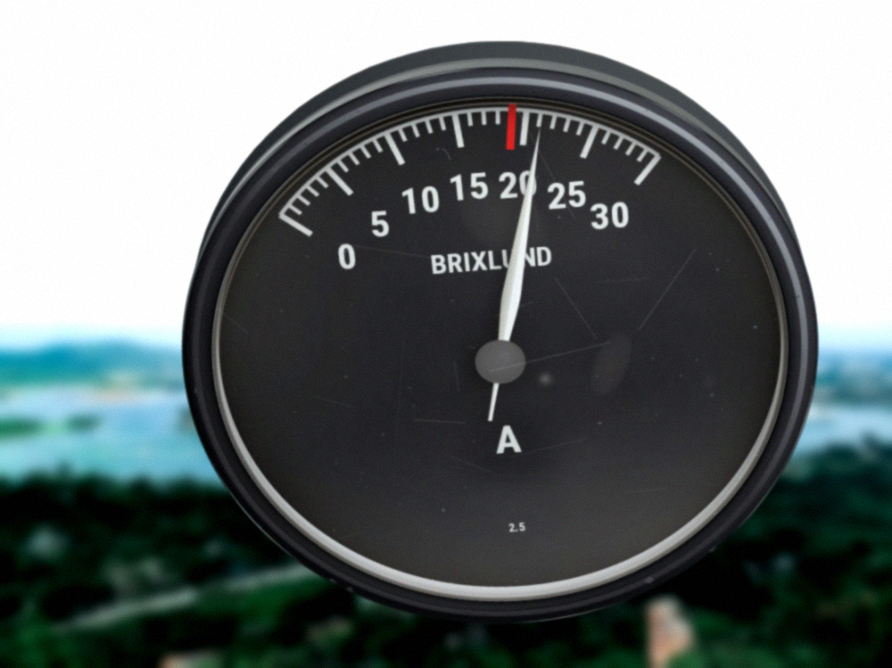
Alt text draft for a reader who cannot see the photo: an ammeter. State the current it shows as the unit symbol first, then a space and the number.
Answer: A 21
